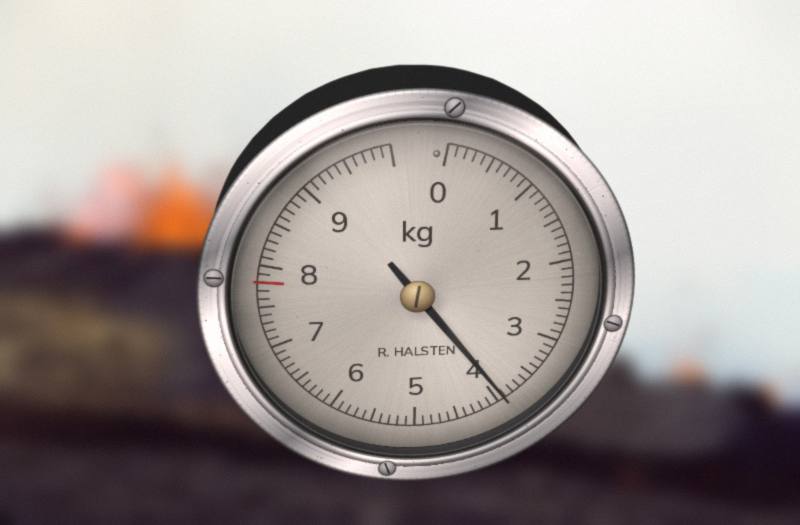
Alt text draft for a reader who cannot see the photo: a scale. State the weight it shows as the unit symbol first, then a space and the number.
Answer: kg 3.9
